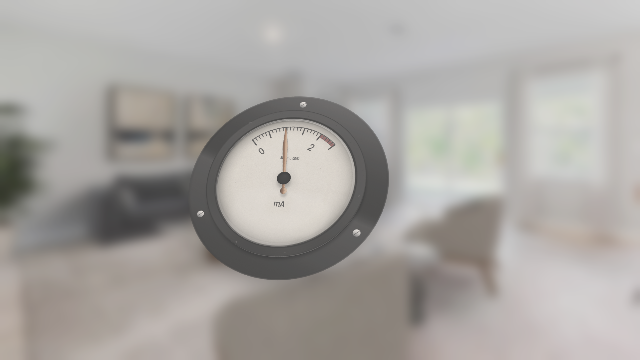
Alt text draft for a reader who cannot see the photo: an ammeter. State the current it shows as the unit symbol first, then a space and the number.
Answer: mA 1
